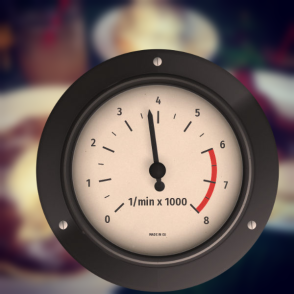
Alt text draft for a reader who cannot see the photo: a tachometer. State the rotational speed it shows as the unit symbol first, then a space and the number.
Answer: rpm 3750
